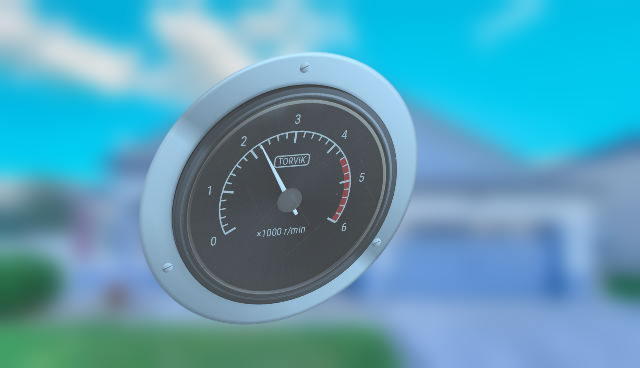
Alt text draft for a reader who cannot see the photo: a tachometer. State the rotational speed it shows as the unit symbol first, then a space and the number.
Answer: rpm 2200
